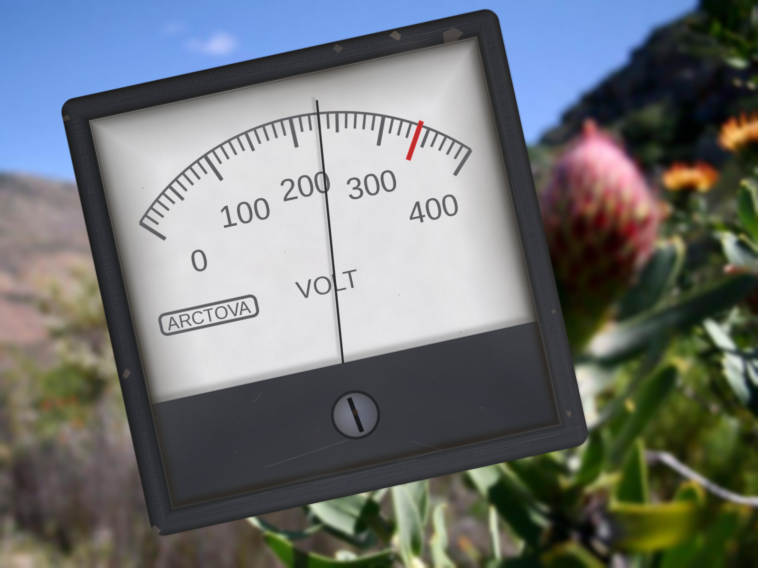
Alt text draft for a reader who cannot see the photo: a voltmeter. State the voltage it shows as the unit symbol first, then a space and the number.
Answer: V 230
